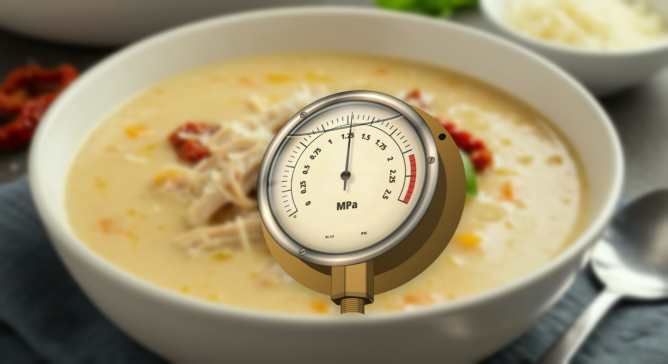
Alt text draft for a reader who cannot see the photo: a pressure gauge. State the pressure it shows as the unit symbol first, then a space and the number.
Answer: MPa 1.3
